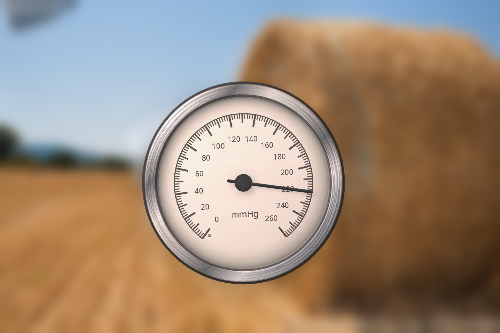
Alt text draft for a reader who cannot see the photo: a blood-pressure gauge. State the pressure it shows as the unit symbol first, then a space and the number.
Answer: mmHg 220
